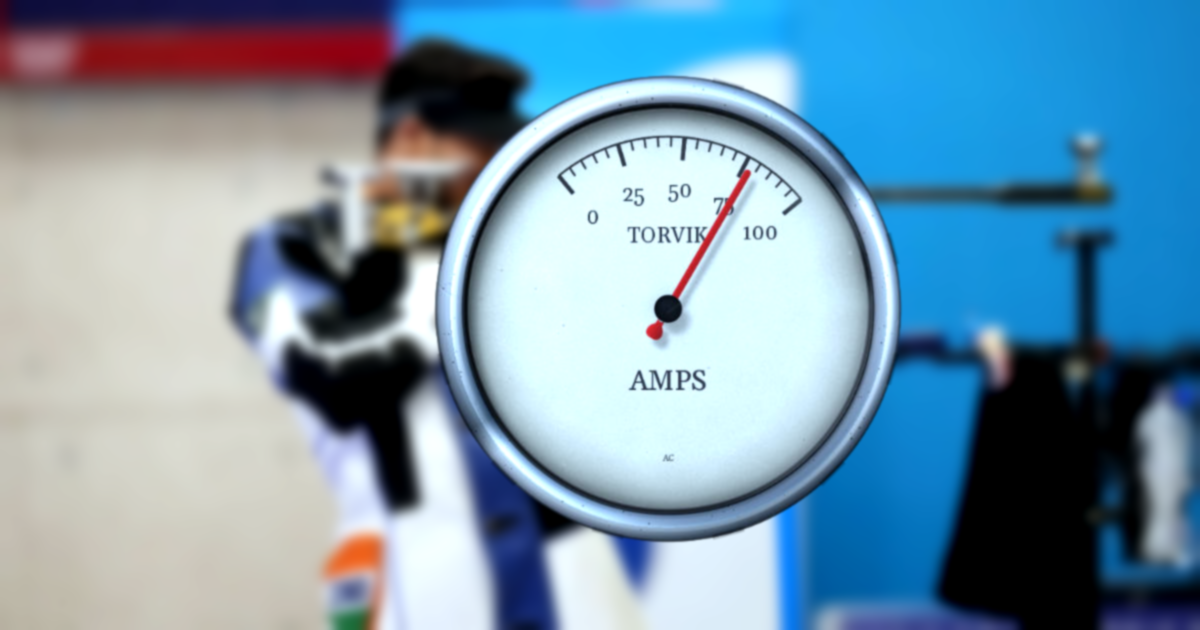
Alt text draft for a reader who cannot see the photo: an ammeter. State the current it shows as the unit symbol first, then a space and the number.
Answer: A 77.5
